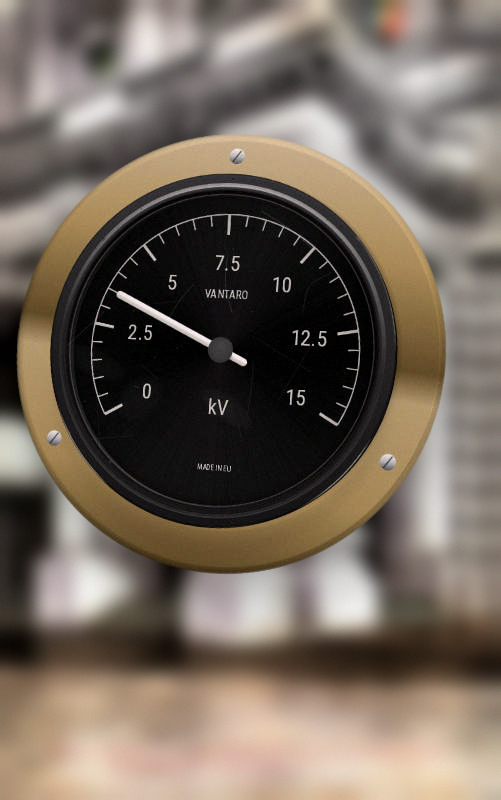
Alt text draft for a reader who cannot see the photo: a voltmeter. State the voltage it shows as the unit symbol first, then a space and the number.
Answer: kV 3.5
